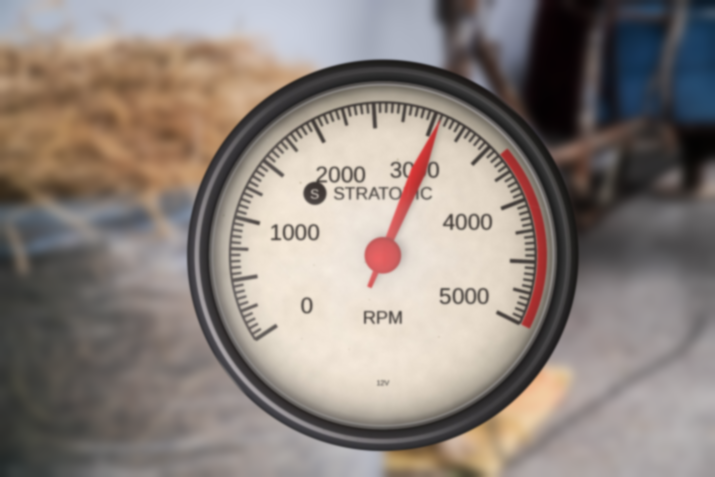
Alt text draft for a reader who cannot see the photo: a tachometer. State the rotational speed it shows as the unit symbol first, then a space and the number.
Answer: rpm 3050
